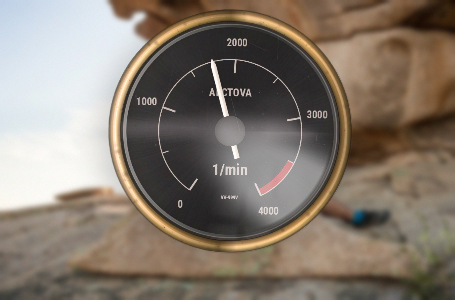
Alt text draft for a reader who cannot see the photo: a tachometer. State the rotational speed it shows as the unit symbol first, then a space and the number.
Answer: rpm 1750
